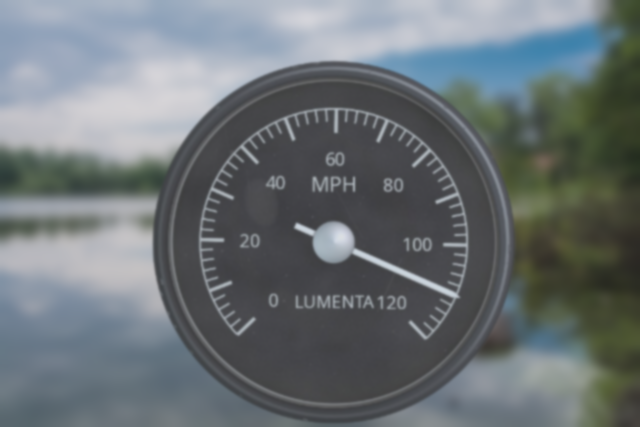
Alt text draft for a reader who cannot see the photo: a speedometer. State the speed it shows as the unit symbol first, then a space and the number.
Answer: mph 110
